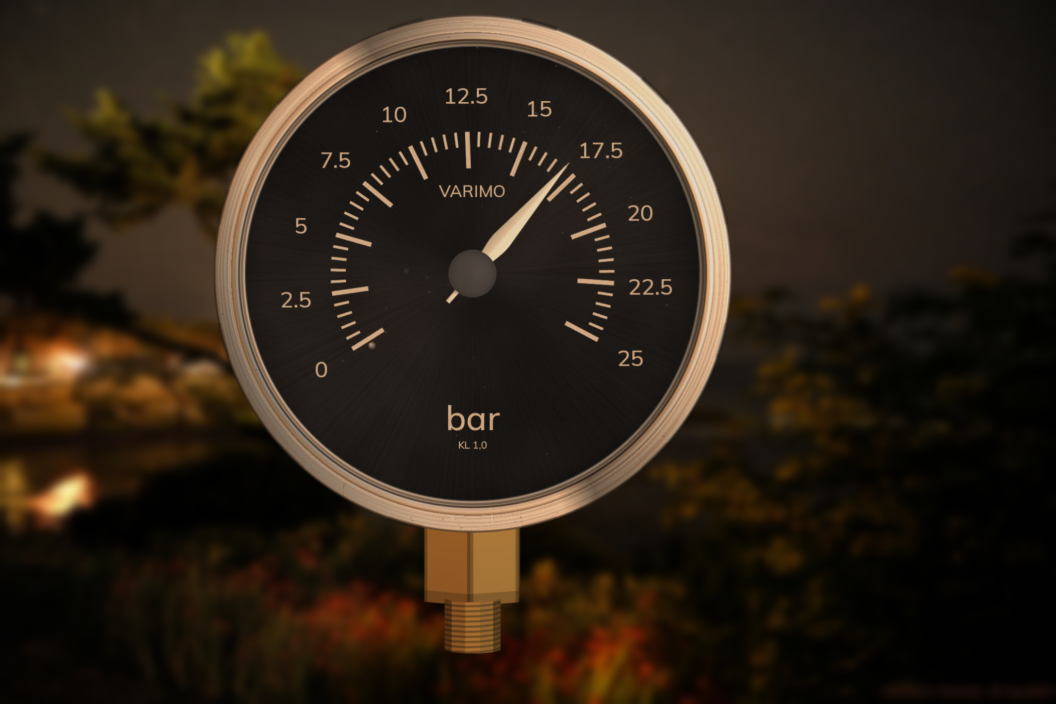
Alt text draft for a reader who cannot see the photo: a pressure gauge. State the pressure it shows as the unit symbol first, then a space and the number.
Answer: bar 17
